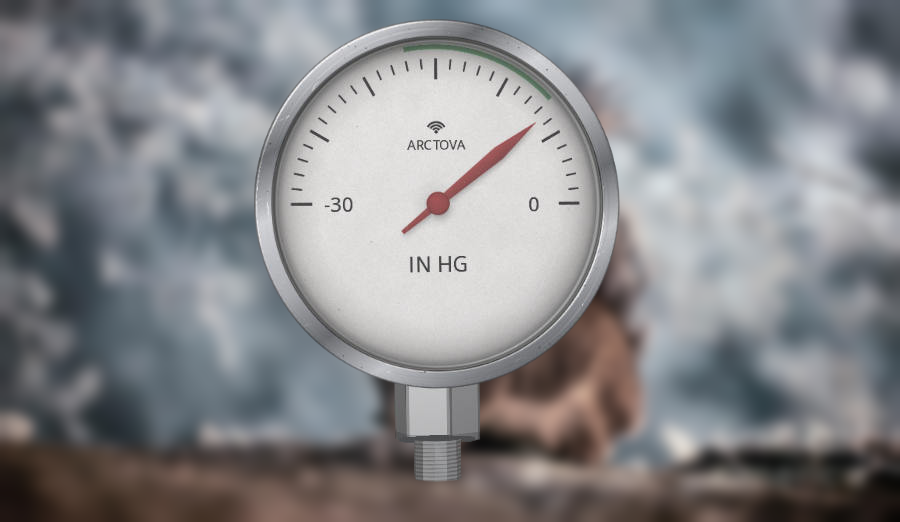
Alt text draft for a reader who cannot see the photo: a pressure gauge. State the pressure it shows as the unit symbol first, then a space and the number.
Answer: inHg -6.5
